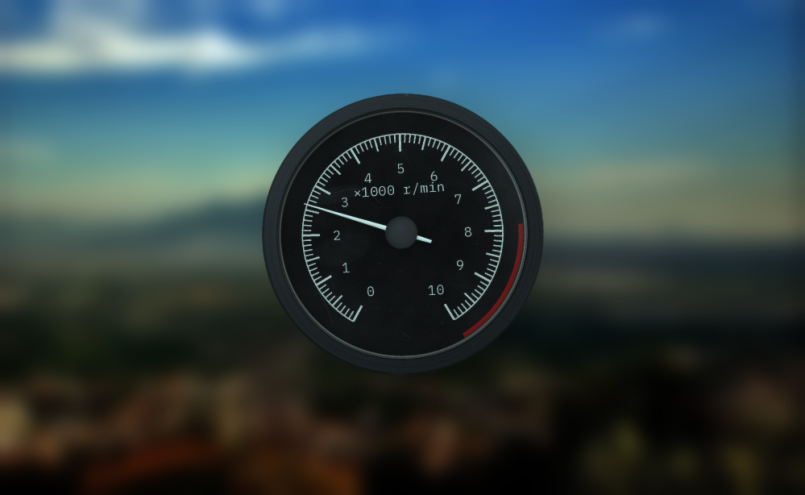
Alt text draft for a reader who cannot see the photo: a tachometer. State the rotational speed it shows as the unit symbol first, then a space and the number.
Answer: rpm 2600
